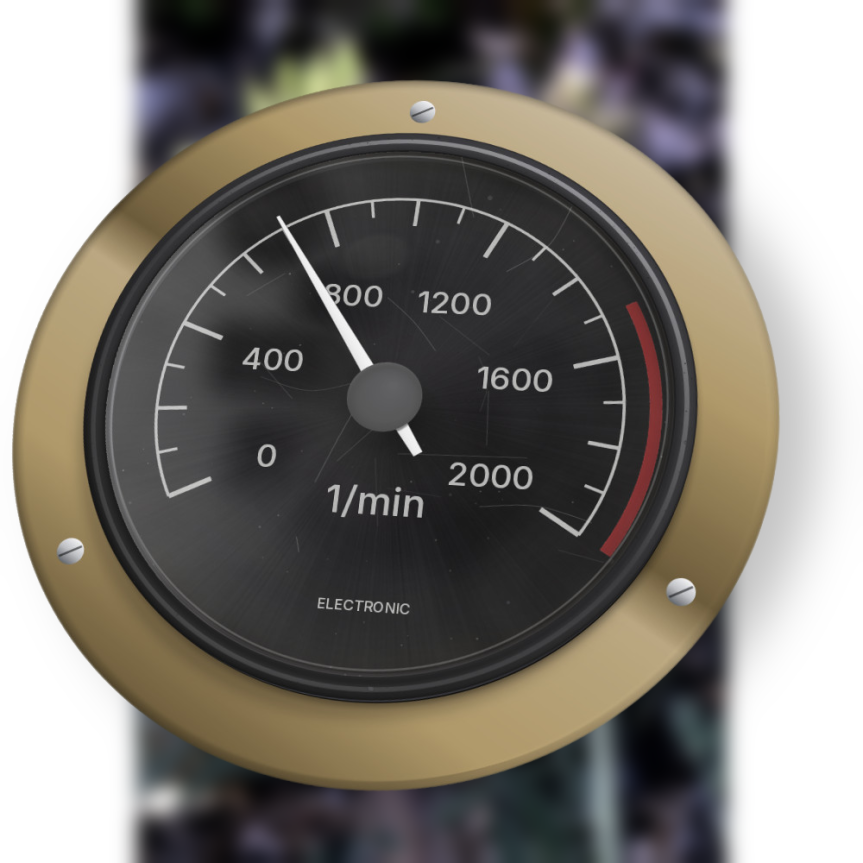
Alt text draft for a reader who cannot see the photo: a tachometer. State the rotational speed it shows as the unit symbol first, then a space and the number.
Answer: rpm 700
